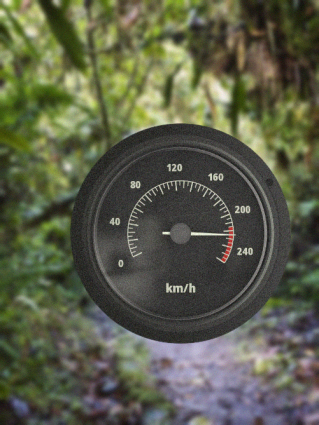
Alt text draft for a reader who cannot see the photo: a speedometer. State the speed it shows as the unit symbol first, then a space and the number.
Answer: km/h 225
